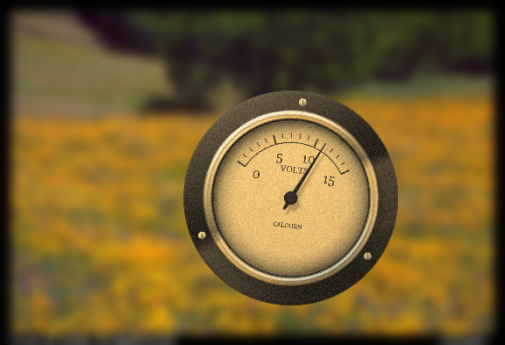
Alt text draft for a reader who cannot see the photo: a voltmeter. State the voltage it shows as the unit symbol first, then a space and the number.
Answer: V 11
